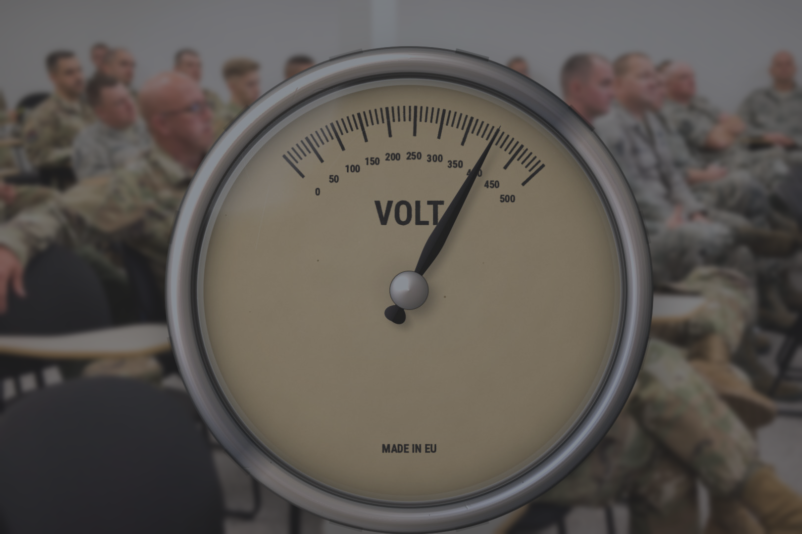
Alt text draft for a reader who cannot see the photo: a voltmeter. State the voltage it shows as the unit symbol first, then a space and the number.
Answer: V 400
